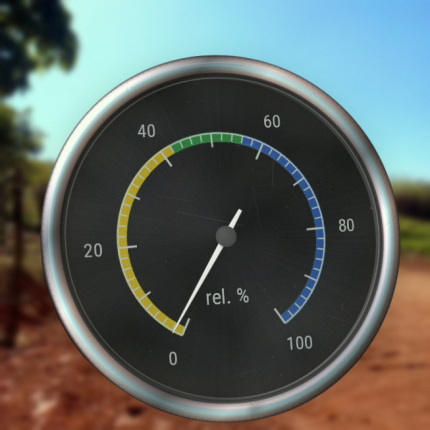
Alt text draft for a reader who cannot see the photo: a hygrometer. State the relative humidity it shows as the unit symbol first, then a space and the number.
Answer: % 2
